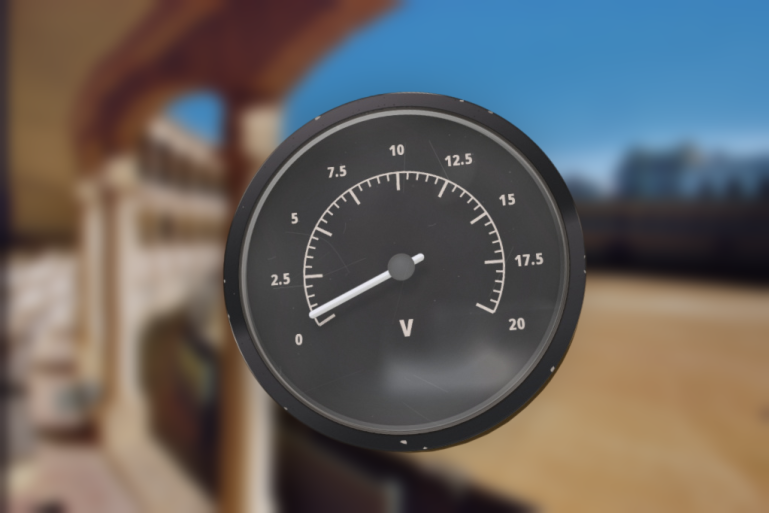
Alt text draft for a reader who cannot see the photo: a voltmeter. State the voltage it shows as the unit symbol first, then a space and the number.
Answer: V 0.5
